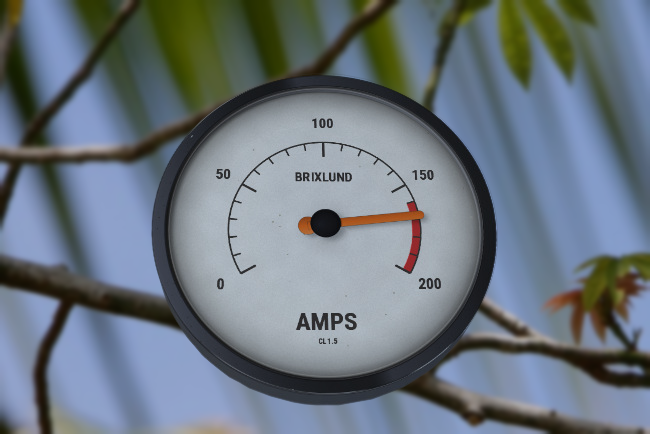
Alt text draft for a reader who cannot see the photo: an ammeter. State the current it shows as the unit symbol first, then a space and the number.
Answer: A 170
